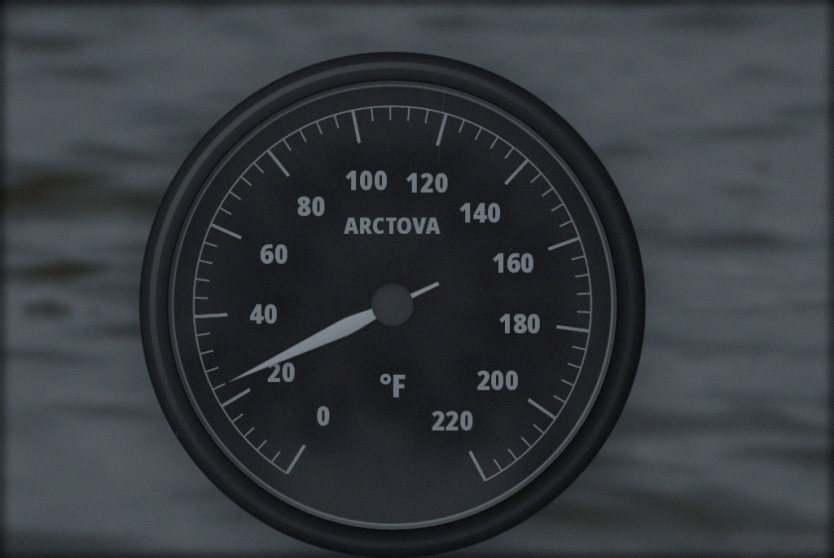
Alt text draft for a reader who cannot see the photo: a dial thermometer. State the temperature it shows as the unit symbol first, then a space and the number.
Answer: °F 24
